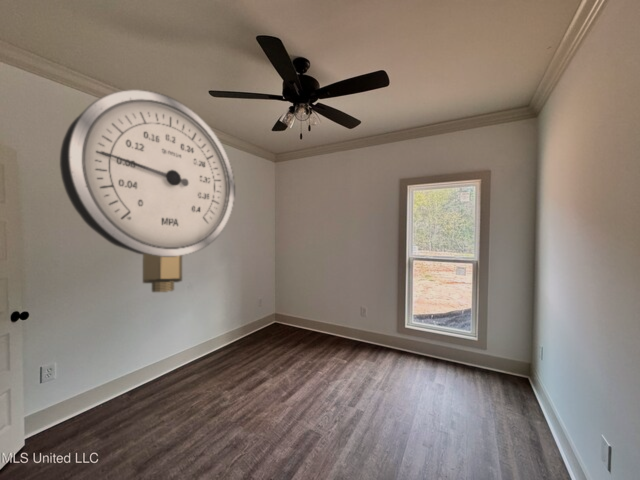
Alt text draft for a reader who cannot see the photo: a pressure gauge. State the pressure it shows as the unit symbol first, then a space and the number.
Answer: MPa 0.08
